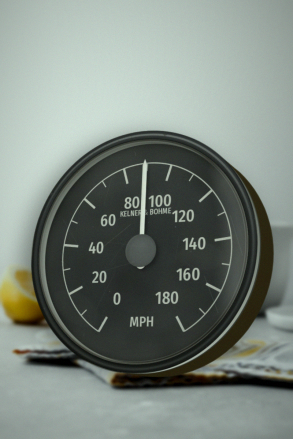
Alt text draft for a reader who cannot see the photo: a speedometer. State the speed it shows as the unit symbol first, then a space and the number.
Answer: mph 90
